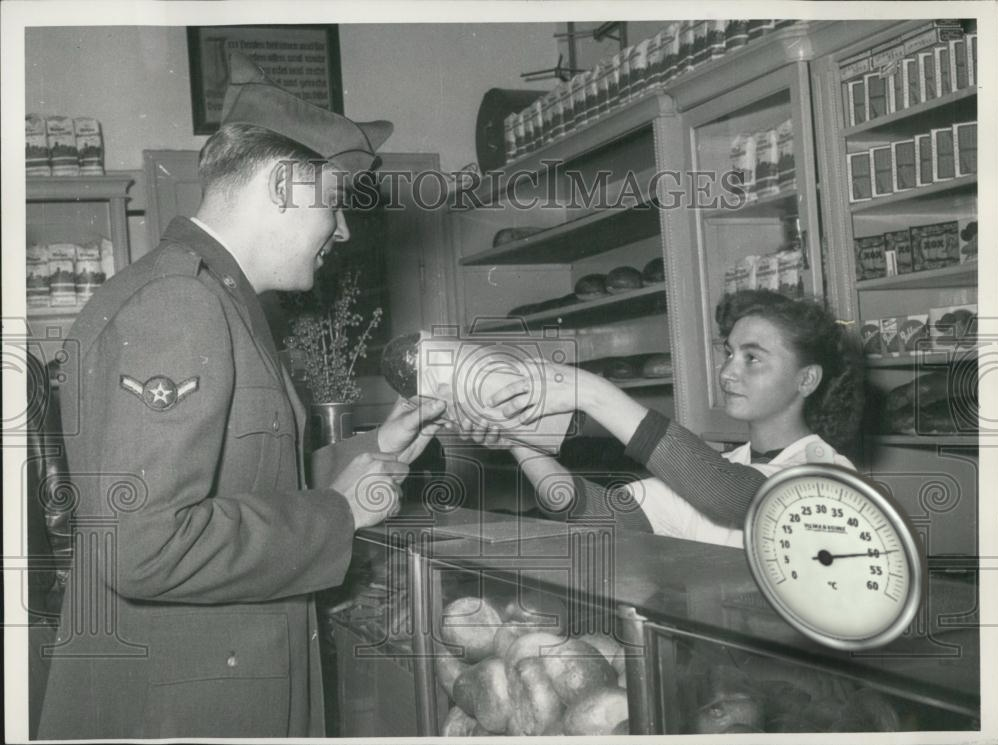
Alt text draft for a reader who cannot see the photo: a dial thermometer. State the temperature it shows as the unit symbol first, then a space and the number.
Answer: °C 50
